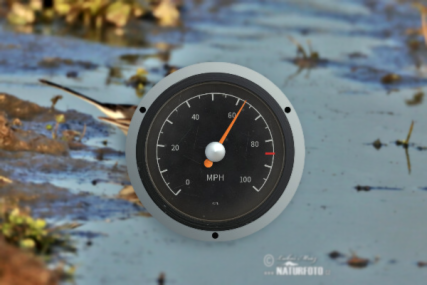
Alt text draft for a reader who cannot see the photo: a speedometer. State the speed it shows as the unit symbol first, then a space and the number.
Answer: mph 62.5
